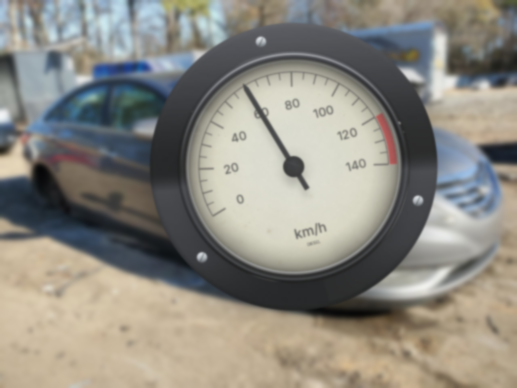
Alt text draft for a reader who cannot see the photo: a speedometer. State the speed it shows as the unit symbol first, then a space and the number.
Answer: km/h 60
